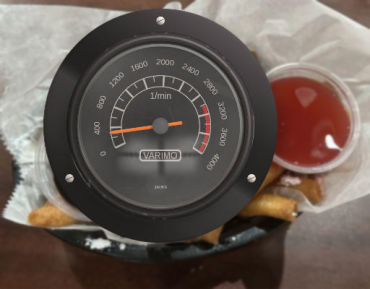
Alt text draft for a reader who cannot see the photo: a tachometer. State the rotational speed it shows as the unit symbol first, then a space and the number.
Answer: rpm 300
